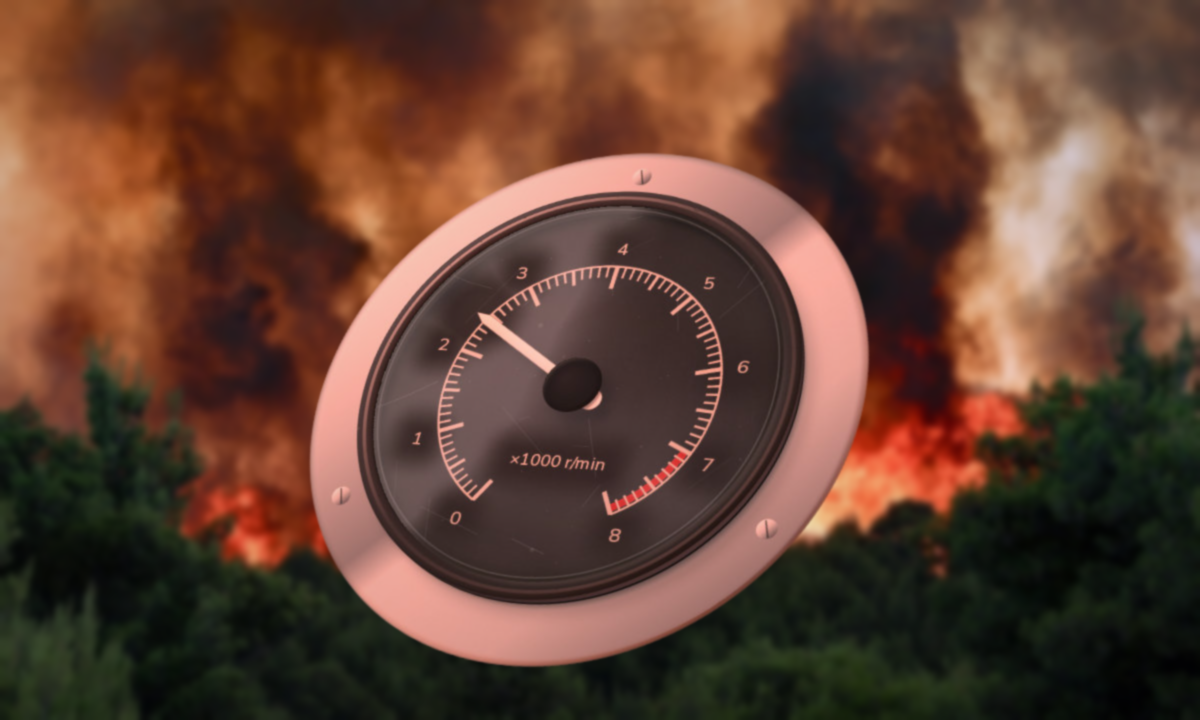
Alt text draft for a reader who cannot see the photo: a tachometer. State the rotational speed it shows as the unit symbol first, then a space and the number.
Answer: rpm 2400
